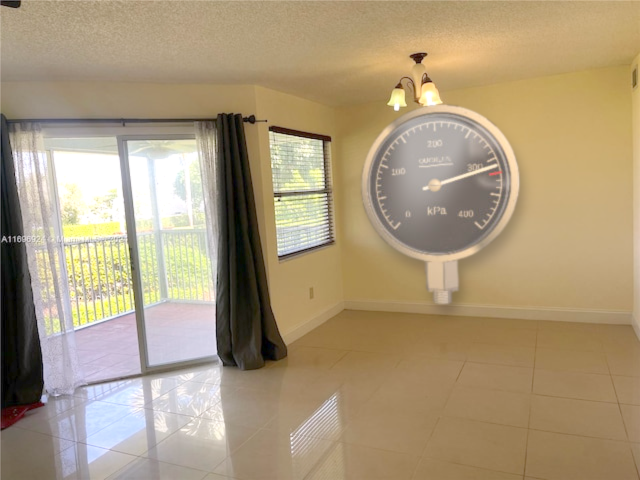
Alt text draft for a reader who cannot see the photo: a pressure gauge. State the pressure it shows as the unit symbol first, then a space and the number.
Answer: kPa 310
